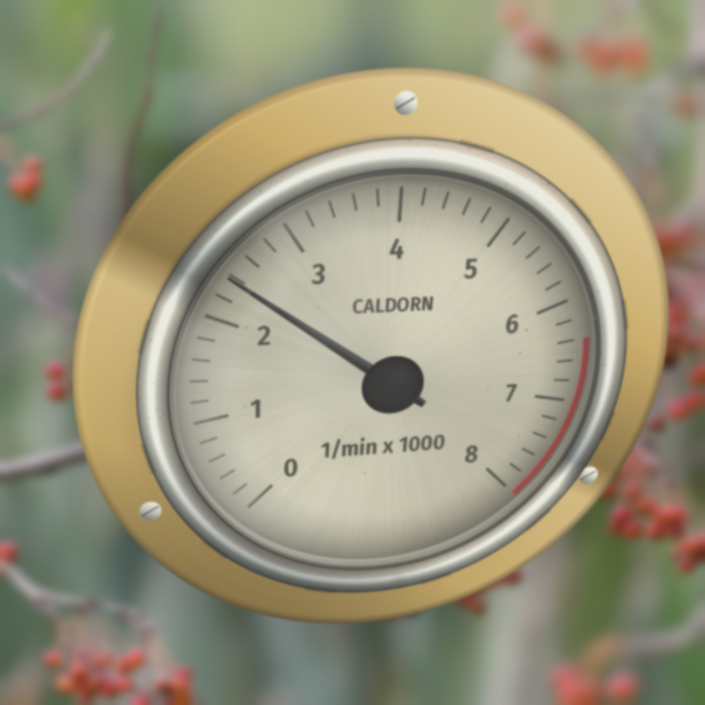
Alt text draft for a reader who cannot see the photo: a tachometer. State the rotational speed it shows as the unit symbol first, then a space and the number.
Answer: rpm 2400
